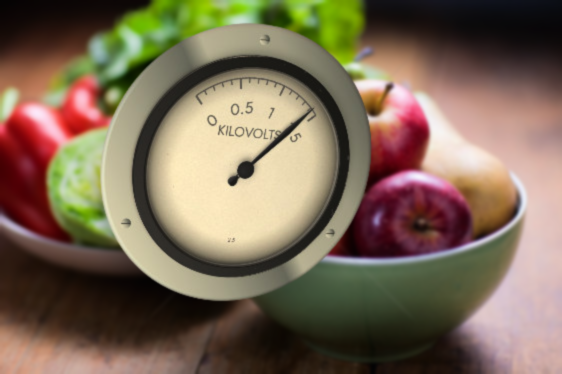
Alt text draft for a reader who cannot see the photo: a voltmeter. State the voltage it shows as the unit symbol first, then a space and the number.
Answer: kV 1.4
